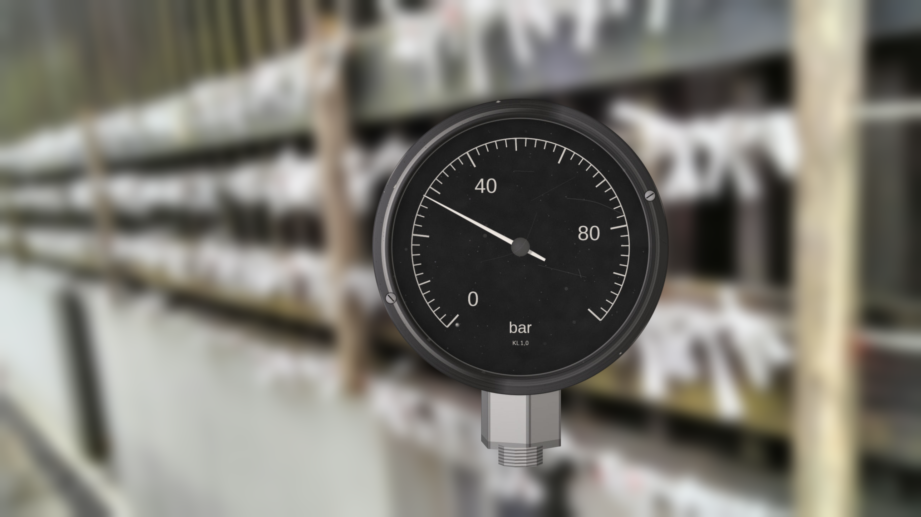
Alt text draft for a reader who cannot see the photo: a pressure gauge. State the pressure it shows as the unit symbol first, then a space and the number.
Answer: bar 28
